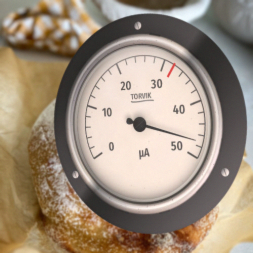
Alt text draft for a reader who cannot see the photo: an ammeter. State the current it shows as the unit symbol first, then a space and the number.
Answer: µA 47
